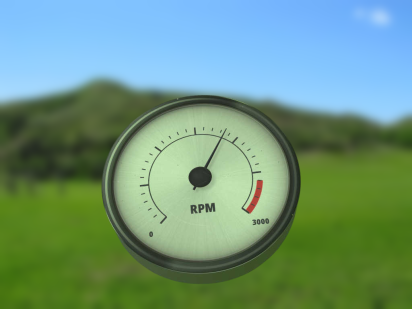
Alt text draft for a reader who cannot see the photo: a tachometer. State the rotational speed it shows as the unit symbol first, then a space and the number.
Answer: rpm 1850
